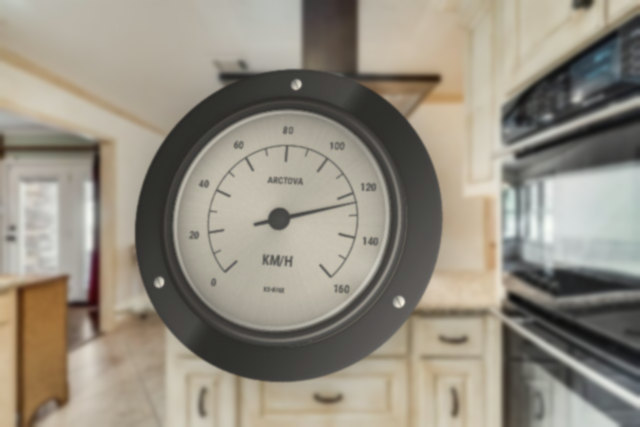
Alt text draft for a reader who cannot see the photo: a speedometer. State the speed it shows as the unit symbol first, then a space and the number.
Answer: km/h 125
